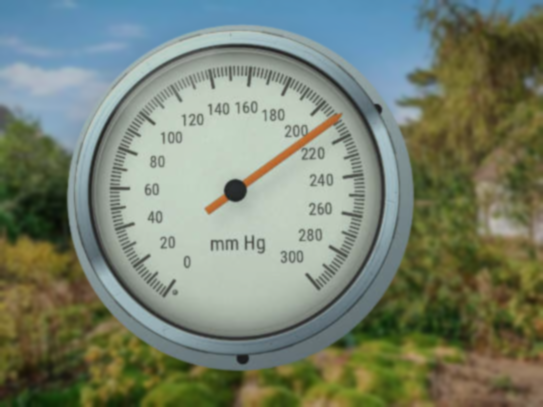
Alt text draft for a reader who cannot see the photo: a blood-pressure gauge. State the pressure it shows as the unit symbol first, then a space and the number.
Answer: mmHg 210
